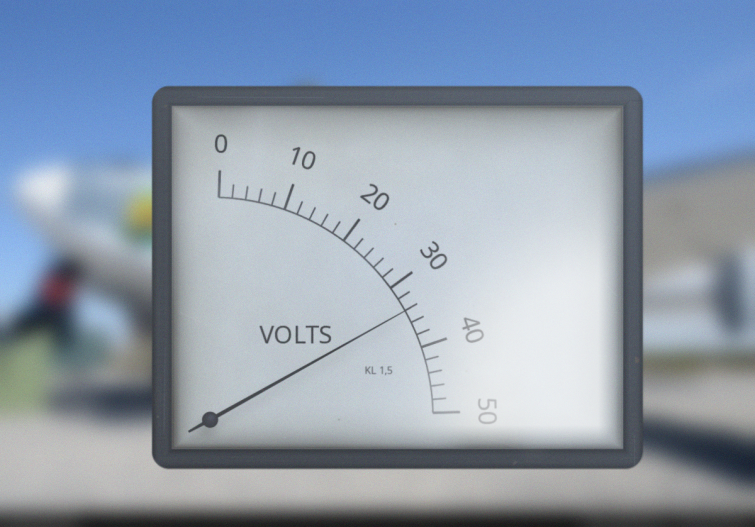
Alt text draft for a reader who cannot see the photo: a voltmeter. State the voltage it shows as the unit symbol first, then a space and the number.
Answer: V 34
